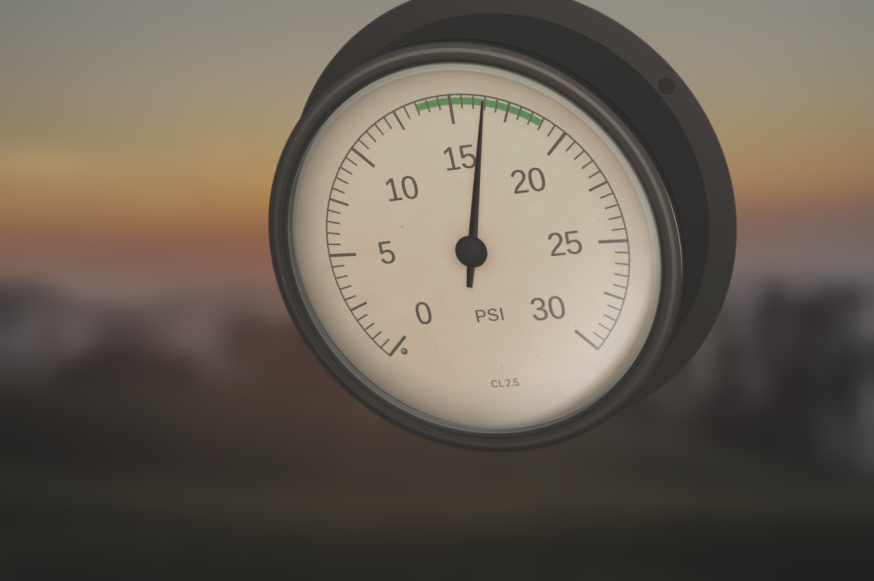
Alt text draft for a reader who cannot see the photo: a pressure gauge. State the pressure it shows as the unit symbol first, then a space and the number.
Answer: psi 16.5
